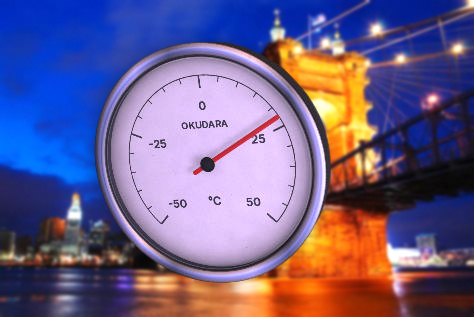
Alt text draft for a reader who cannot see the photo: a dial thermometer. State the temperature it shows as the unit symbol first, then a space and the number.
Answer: °C 22.5
